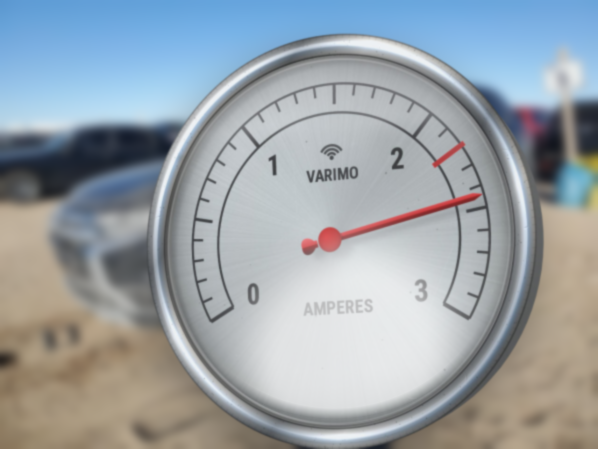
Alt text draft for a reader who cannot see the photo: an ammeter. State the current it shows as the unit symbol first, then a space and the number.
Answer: A 2.45
